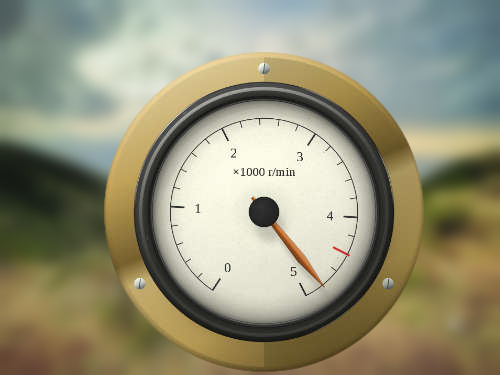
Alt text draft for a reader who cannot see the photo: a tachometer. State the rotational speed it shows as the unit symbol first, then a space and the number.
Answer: rpm 4800
